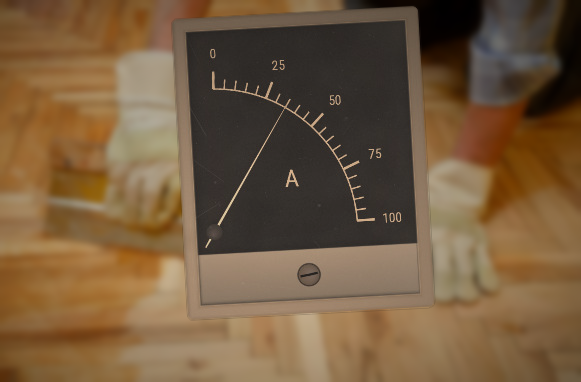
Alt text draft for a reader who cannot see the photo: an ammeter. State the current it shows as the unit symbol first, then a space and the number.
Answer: A 35
